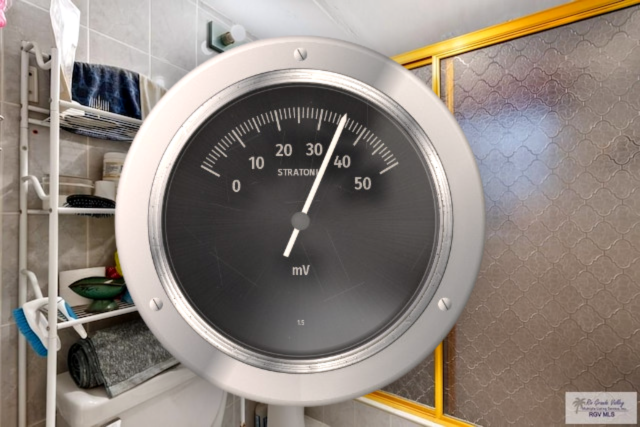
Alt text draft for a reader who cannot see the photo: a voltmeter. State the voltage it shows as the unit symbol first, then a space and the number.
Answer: mV 35
